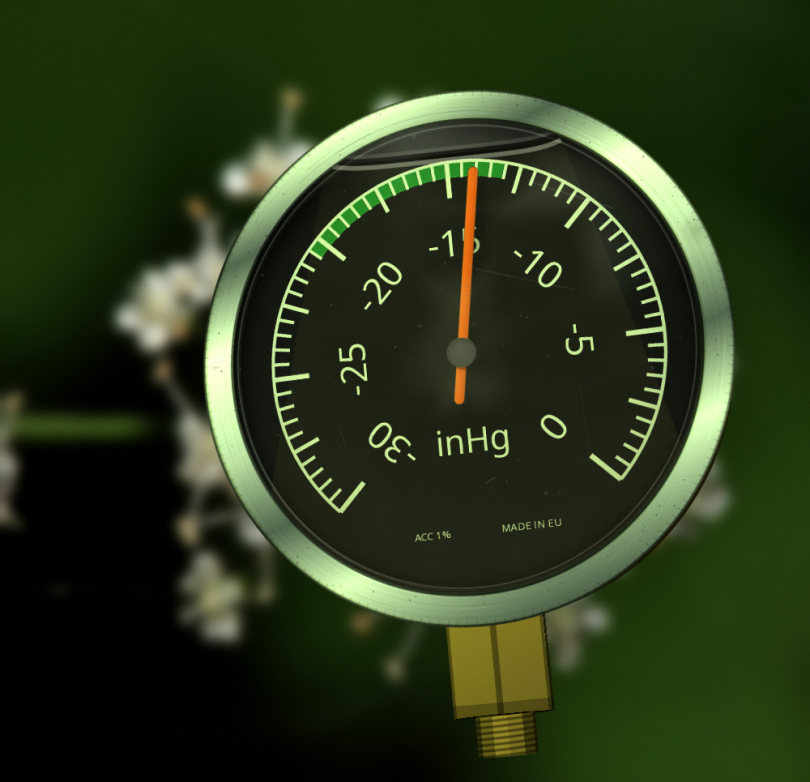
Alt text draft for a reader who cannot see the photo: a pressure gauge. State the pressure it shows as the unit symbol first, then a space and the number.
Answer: inHg -14
